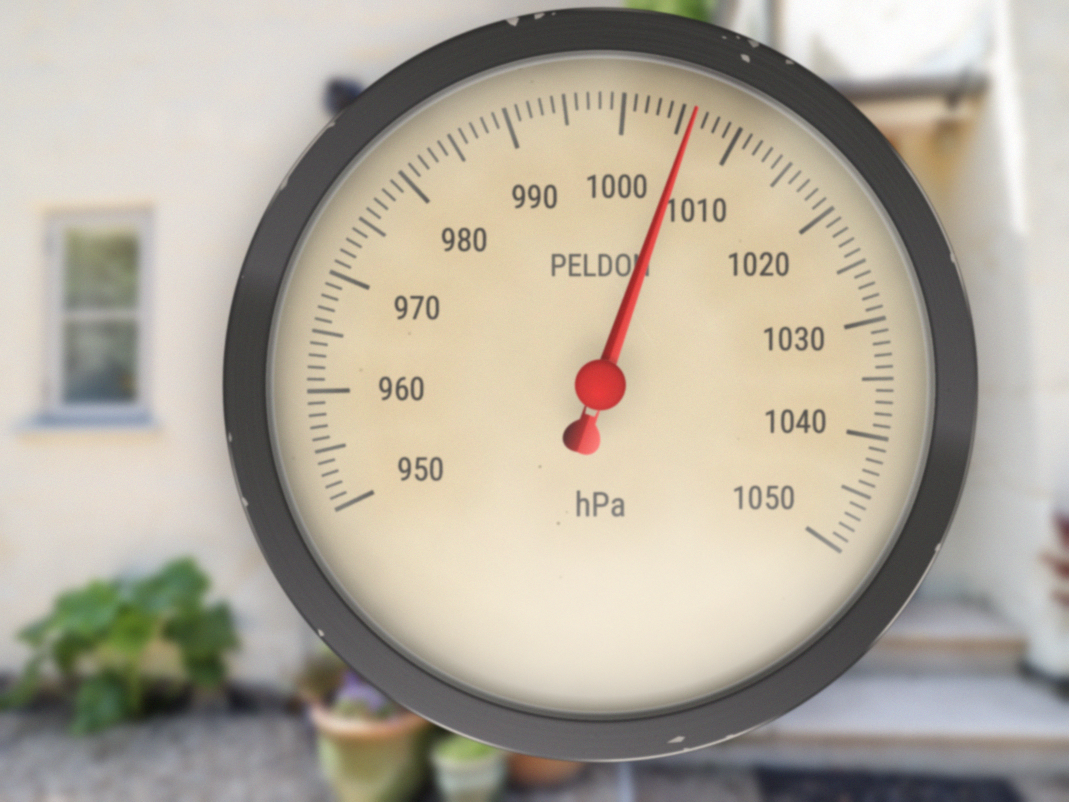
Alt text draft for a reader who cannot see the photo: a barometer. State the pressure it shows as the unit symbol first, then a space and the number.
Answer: hPa 1006
